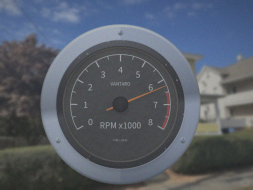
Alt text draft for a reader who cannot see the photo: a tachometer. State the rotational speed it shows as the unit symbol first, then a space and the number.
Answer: rpm 6250
